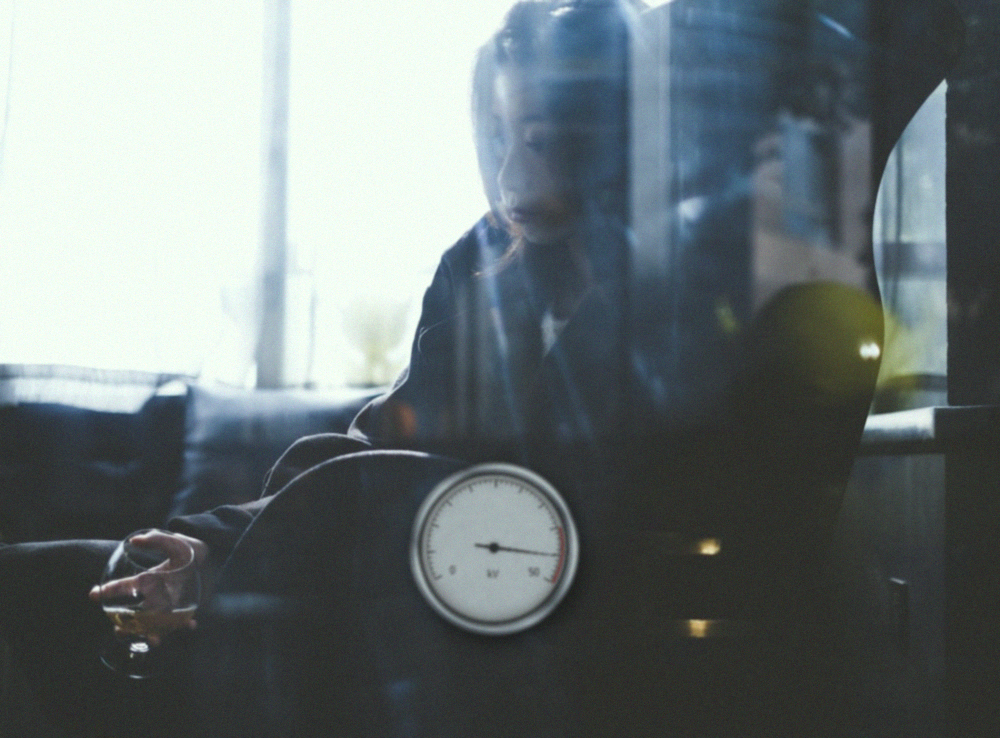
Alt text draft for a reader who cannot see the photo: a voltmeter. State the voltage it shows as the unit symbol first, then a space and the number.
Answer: kV 45
